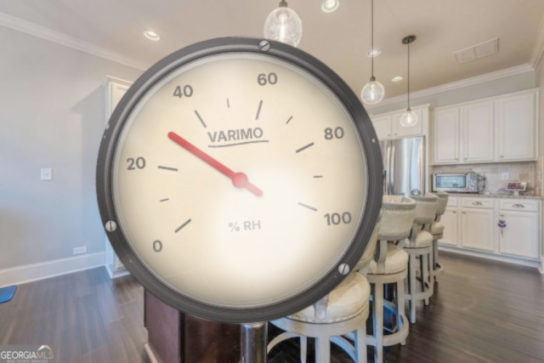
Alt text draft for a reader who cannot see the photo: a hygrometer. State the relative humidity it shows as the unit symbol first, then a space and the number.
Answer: % 30
